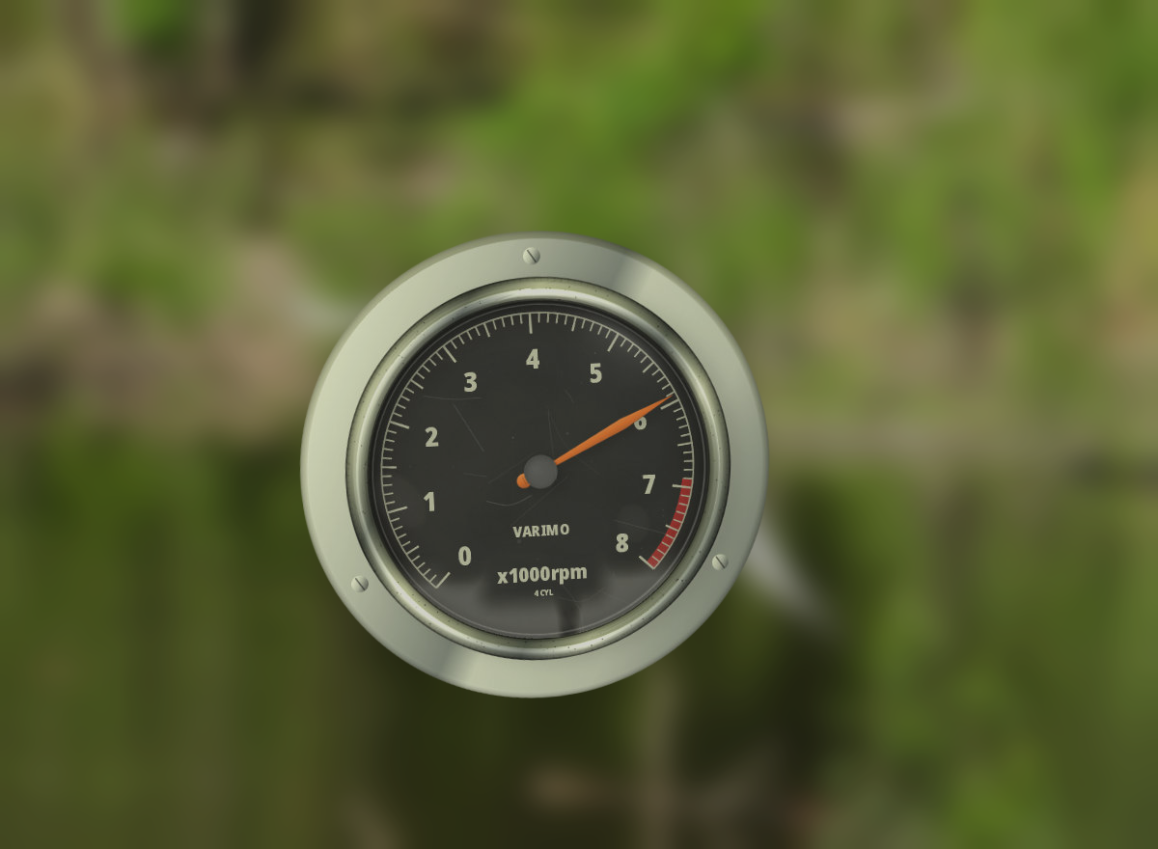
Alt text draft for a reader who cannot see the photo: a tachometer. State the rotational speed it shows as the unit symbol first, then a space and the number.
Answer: rpm 5900
